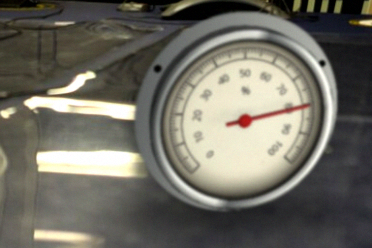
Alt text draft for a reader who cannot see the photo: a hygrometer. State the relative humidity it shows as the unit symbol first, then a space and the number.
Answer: % 80
